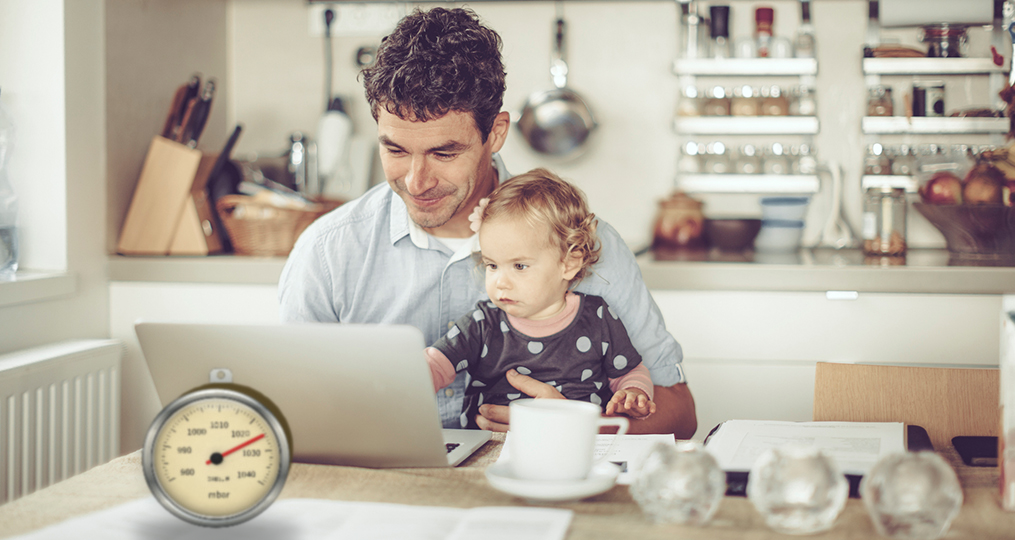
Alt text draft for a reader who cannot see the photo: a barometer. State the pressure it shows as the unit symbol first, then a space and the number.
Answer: mbar 1025
